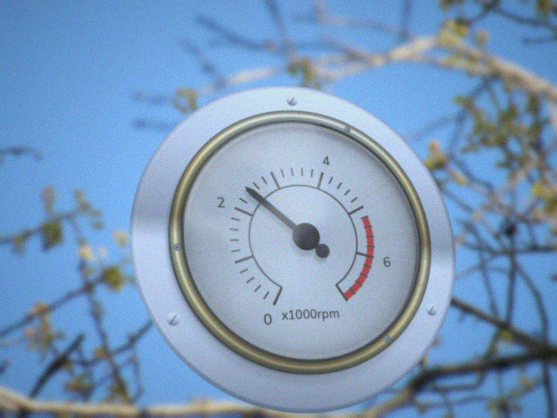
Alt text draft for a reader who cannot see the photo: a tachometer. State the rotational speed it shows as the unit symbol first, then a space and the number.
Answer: rpm 2400
